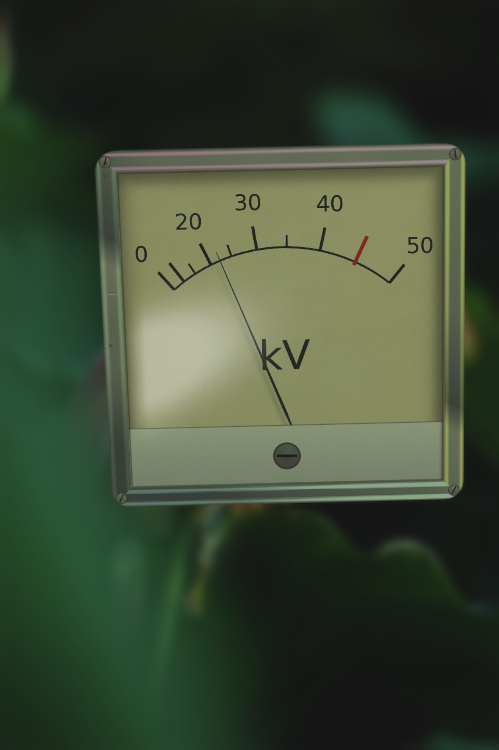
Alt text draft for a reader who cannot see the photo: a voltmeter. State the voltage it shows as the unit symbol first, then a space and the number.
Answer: kV 22.5
